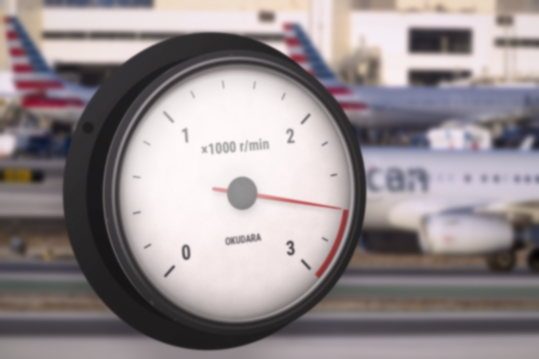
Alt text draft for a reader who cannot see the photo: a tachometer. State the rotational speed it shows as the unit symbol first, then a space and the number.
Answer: rpm 2600
